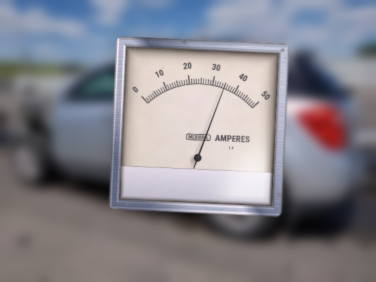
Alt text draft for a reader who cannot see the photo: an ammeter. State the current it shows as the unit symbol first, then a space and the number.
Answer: A 35
